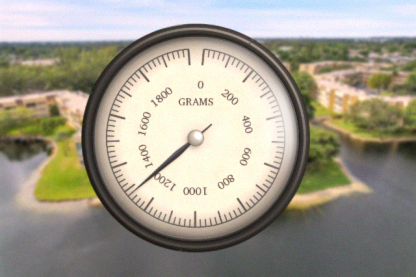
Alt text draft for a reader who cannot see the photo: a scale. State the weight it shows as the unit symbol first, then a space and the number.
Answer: g 1280
